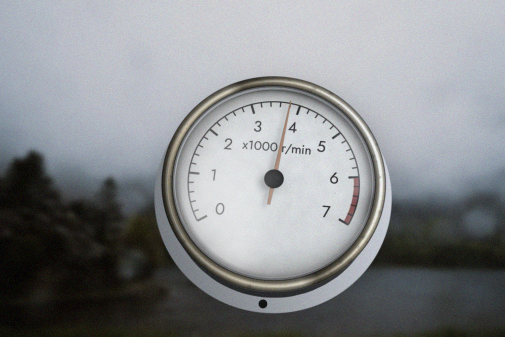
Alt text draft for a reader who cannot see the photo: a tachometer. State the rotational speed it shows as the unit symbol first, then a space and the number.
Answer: rpm 3800
